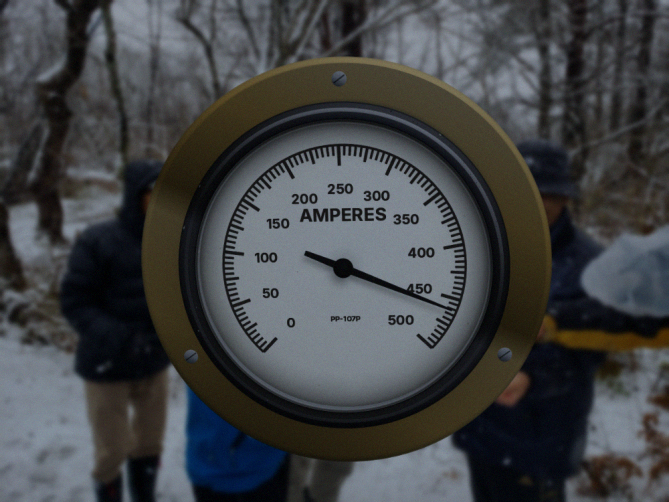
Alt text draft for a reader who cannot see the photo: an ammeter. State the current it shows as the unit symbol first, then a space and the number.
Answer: A 460
